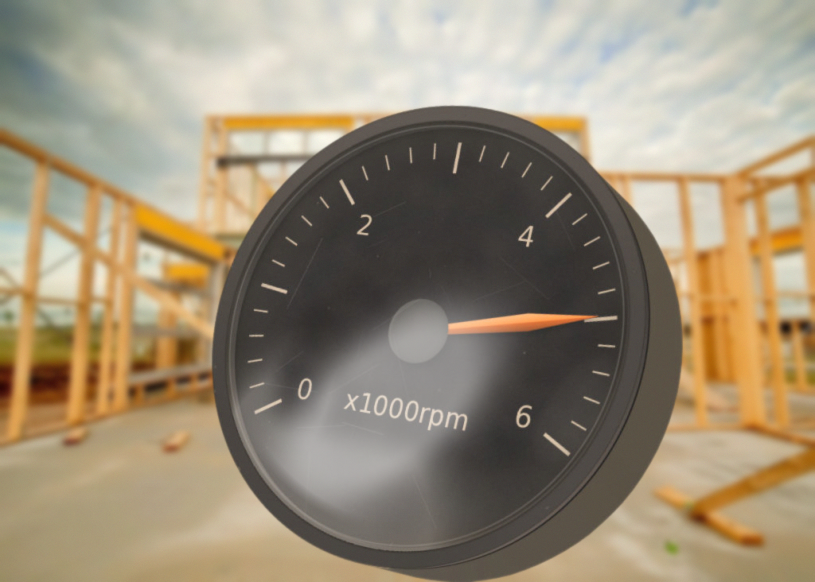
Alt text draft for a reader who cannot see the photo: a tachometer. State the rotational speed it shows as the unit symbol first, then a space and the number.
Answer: rpm 5000
